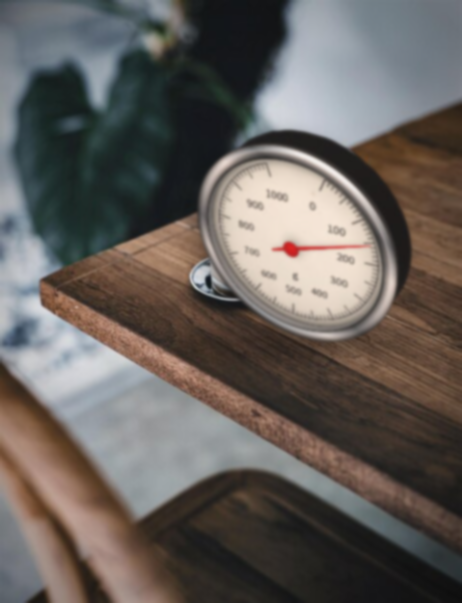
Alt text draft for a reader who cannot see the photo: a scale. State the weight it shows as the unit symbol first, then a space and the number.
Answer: g 150
